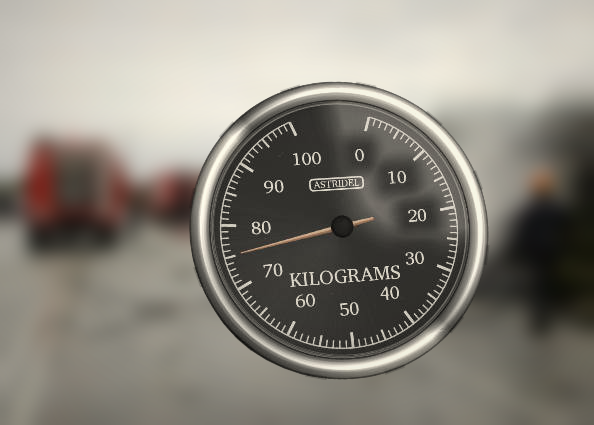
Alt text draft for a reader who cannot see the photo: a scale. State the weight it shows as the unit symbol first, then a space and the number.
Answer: kg 75
